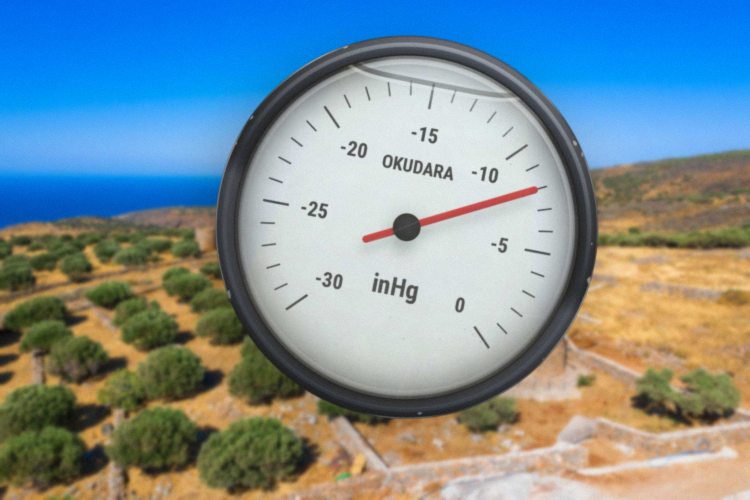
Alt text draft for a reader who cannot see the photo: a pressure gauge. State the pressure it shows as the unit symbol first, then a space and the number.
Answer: inHg -8
